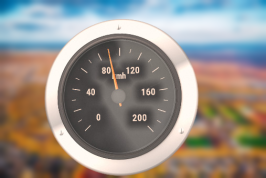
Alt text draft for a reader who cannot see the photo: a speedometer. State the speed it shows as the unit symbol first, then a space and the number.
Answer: km/h 90
